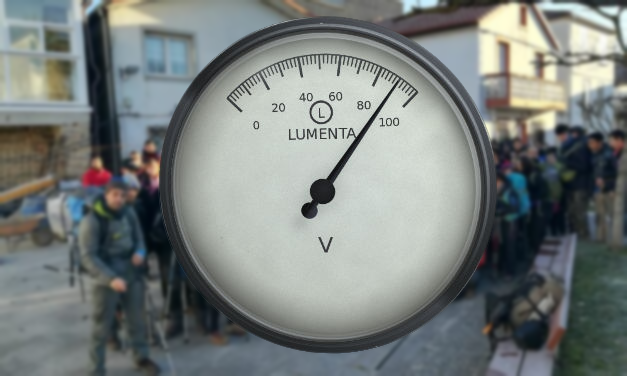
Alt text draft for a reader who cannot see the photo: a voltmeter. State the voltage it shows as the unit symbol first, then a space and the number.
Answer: V 90
